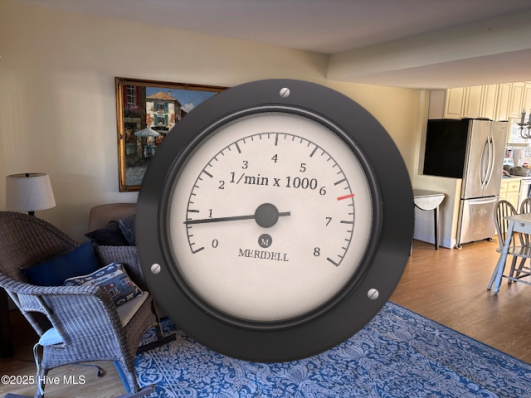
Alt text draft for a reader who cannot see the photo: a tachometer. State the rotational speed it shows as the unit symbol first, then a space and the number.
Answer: rpm 700
